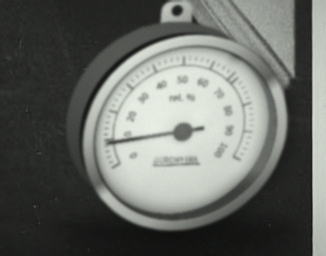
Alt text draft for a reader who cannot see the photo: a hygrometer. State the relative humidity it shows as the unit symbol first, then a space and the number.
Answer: % 10
